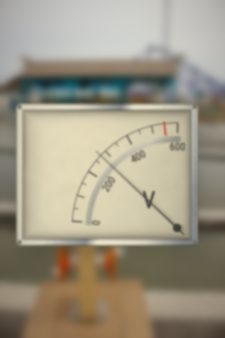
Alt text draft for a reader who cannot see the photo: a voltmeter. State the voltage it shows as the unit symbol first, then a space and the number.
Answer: V 275
